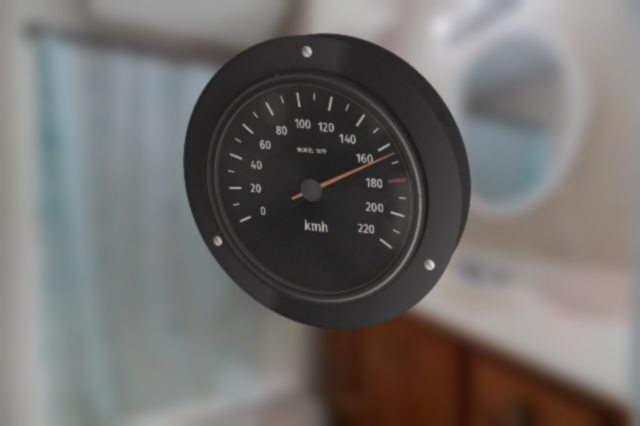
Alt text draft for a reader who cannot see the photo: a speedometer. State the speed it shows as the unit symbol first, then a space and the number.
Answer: km/h 165
